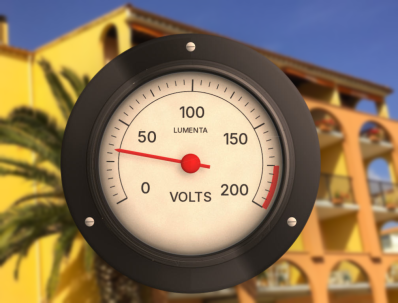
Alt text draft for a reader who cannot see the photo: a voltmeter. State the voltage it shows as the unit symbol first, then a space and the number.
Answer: V 32.5
